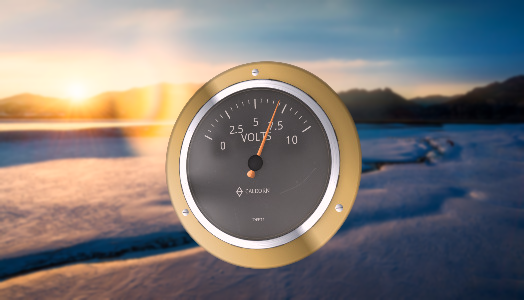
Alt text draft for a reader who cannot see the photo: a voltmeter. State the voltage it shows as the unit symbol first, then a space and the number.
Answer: V 7
